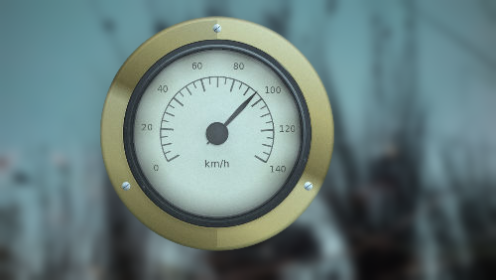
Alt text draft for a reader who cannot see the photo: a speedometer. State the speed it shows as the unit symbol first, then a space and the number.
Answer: km/h 95
